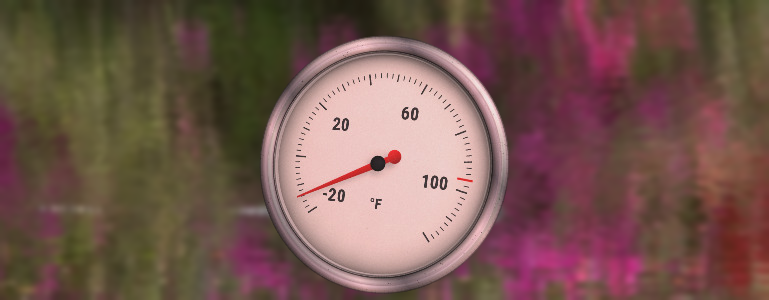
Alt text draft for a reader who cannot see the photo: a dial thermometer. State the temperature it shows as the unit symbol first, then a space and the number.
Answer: °F -14
